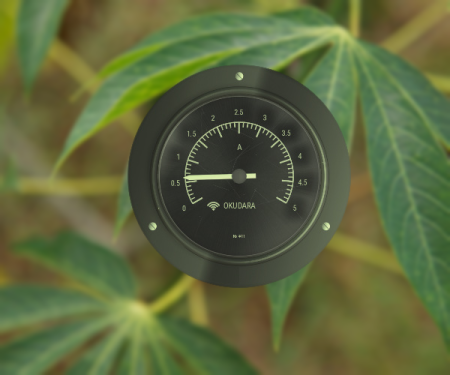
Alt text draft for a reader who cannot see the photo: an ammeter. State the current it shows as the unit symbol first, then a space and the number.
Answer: A 0.6
